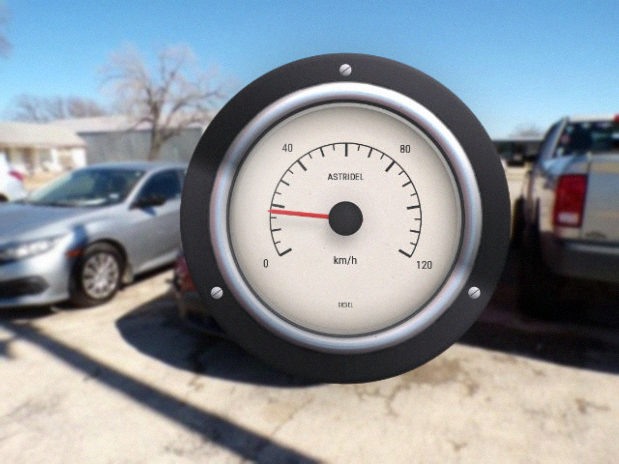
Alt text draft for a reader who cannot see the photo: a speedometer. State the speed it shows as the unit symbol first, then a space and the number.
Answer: km/h 17.5
